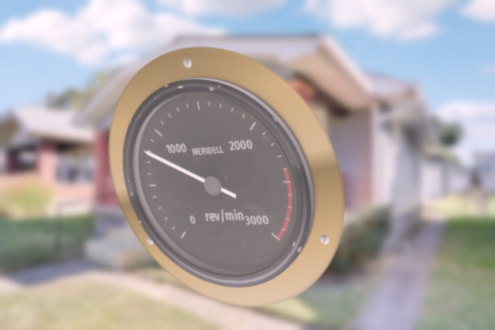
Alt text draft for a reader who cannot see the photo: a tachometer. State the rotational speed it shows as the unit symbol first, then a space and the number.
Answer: rpm 800
